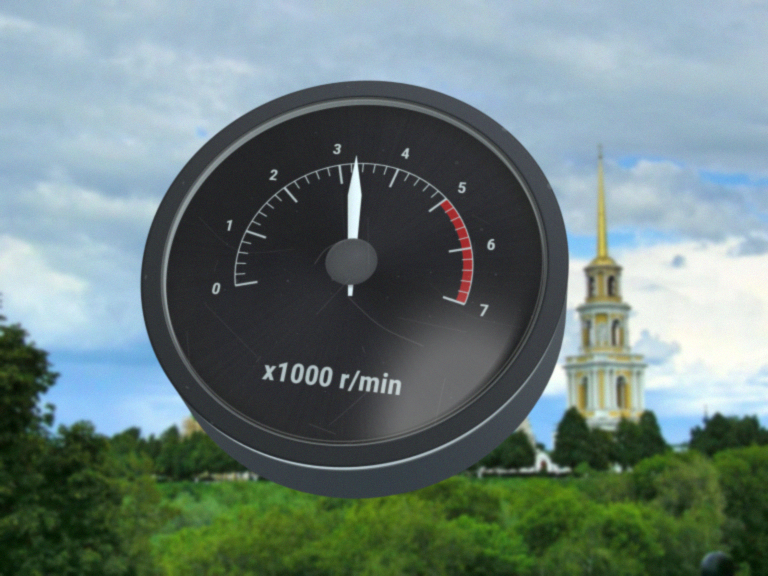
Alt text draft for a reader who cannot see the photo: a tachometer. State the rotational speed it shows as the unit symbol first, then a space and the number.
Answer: rpm 3300
